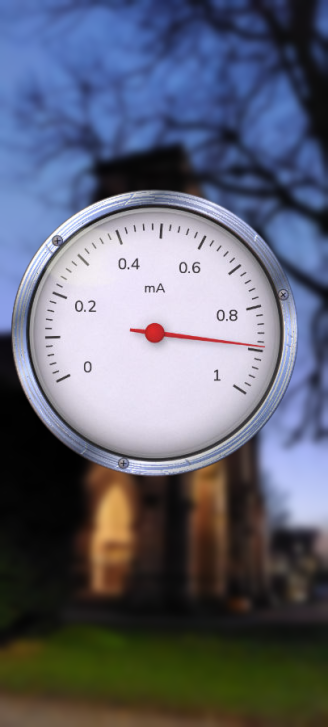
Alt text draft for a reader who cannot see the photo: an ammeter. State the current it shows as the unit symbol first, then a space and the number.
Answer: mA 0.89
